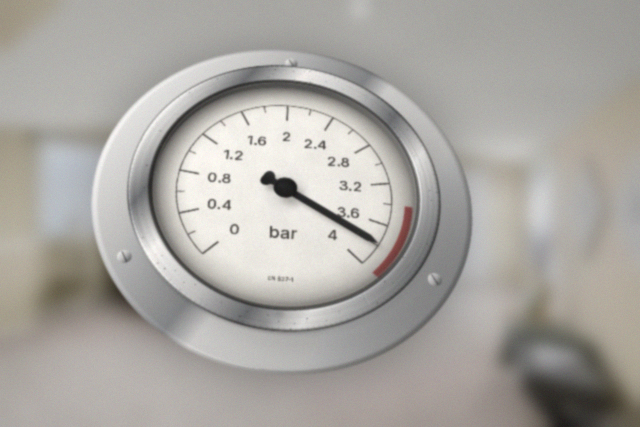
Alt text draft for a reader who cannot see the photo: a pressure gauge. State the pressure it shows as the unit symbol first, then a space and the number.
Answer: bar 3.8
